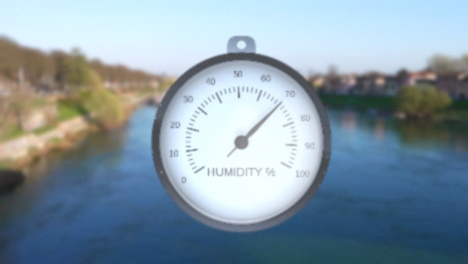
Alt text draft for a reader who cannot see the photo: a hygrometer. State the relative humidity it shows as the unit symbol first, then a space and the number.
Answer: % 70
